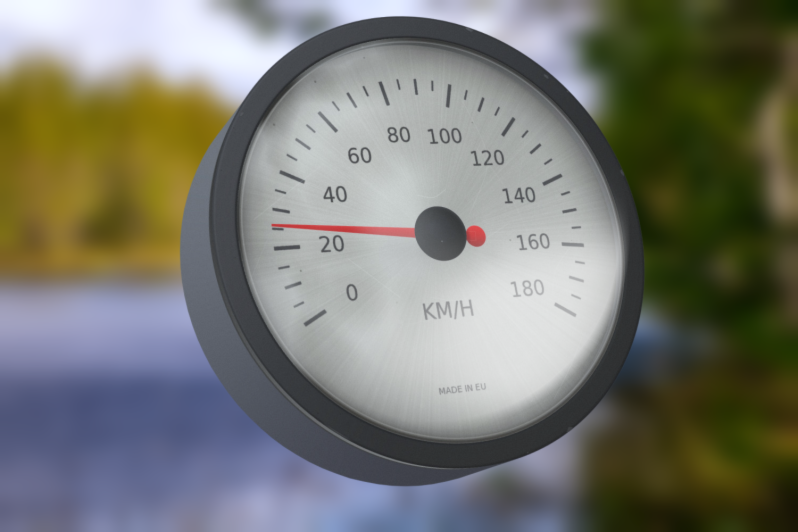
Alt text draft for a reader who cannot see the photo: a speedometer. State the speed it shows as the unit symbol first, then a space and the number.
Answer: km/h 25
